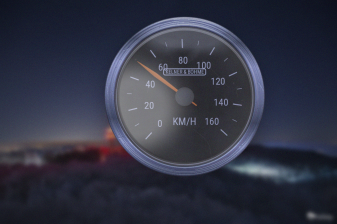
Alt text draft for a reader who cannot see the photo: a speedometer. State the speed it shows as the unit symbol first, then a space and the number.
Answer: km/h 50
